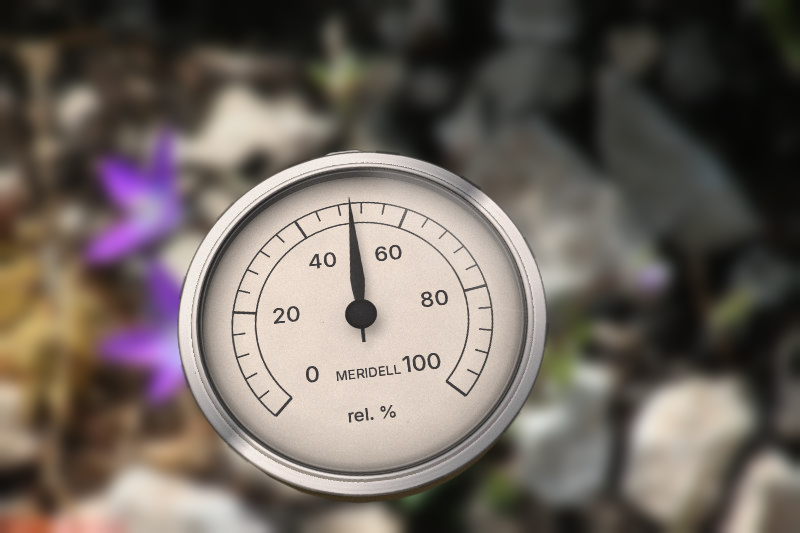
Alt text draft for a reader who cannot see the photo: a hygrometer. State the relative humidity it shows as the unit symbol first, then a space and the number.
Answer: % 50
